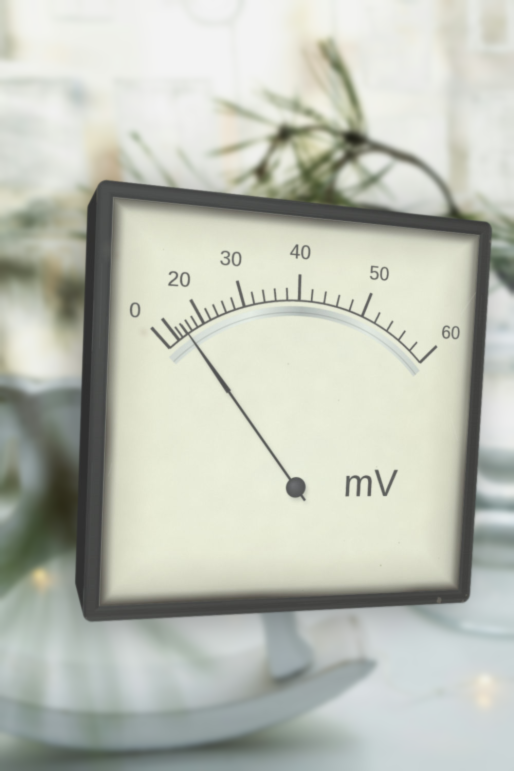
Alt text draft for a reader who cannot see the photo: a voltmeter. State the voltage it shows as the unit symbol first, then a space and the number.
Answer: mV 14
